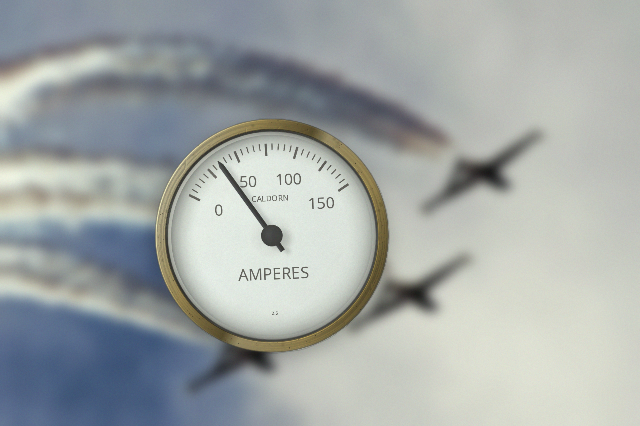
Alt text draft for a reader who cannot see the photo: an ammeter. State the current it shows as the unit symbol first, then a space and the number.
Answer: A 35
